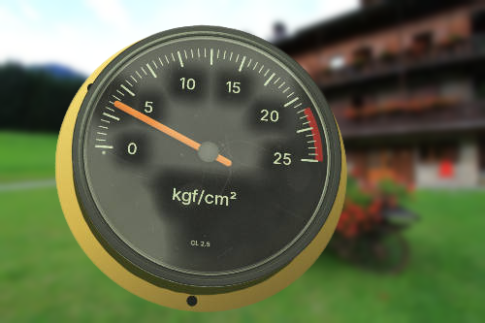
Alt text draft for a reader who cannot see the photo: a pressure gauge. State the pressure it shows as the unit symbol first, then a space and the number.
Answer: kg/cm² 3.5
